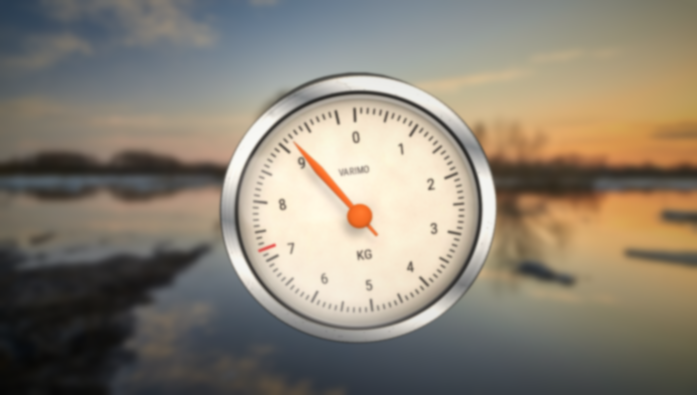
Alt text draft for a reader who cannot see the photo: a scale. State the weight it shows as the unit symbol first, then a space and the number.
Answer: kg 9.2
